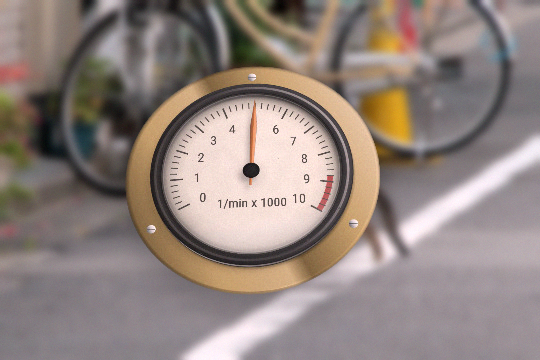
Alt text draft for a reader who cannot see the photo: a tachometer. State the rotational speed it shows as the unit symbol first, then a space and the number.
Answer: rpm 5000
